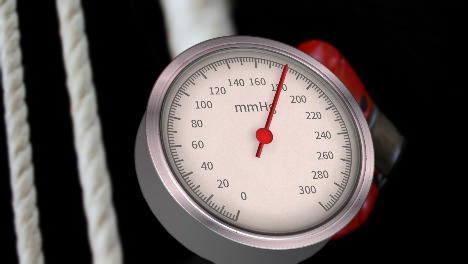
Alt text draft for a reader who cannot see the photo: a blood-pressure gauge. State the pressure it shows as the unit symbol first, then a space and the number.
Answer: mmHg 180
